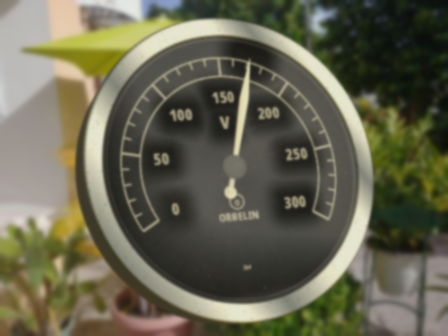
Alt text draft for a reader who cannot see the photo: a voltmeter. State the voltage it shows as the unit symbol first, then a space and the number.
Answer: V 170
